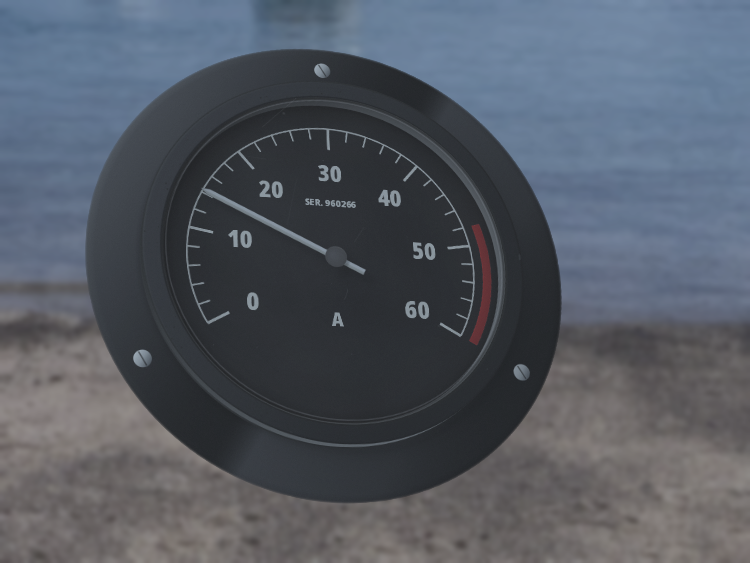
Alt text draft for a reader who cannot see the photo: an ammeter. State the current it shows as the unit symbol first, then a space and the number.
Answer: A 14
